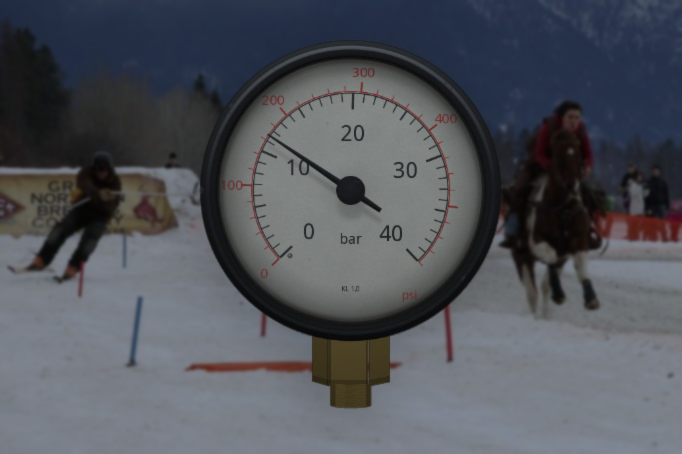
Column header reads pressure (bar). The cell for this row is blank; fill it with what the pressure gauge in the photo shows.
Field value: 11.5 bar
